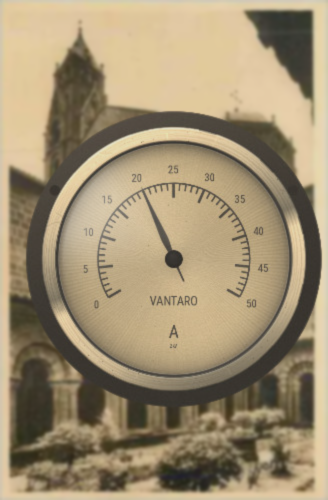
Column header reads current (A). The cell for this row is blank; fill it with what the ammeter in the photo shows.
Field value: 20 A
